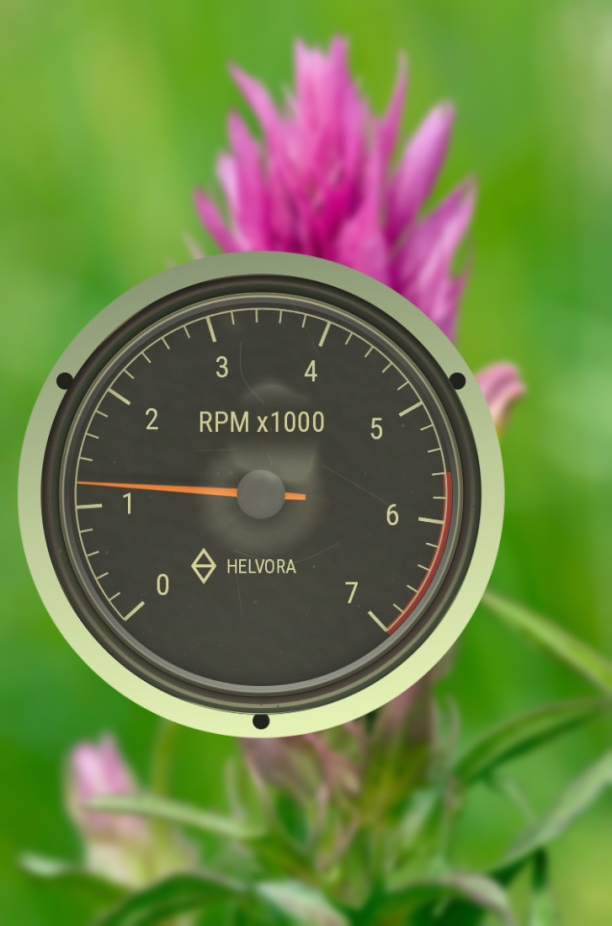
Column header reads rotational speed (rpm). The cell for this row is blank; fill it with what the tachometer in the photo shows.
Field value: 1200 rpm
